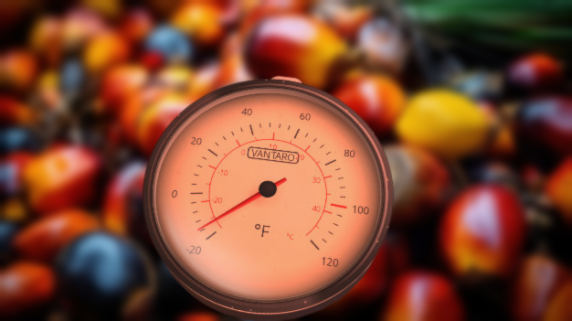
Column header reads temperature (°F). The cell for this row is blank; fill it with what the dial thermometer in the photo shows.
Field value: -16 °F
